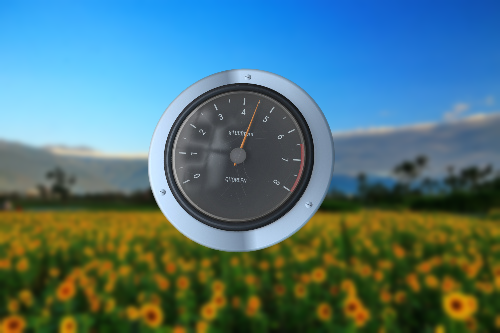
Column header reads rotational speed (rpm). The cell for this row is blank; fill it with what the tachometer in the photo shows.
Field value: 4500 rpm
